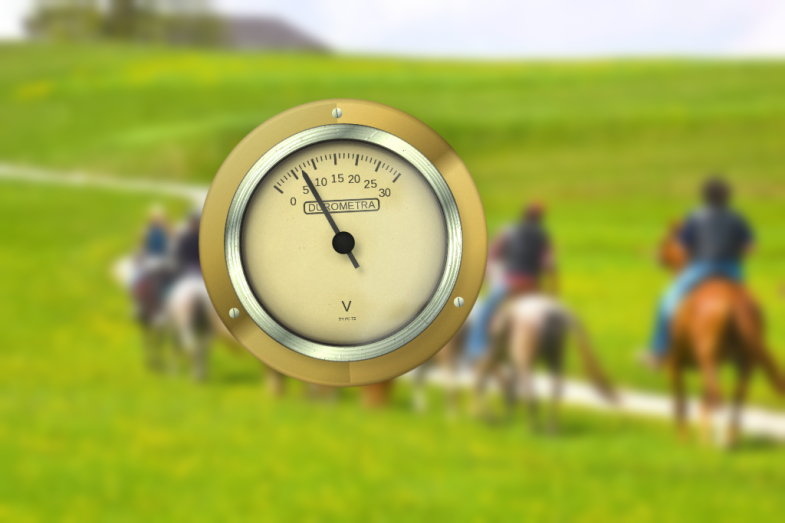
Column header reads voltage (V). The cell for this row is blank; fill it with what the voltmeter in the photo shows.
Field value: 7 V
